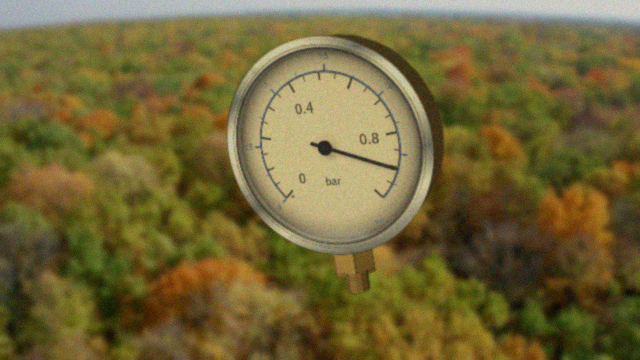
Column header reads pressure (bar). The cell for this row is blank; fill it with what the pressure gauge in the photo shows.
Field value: 0.9 bar
